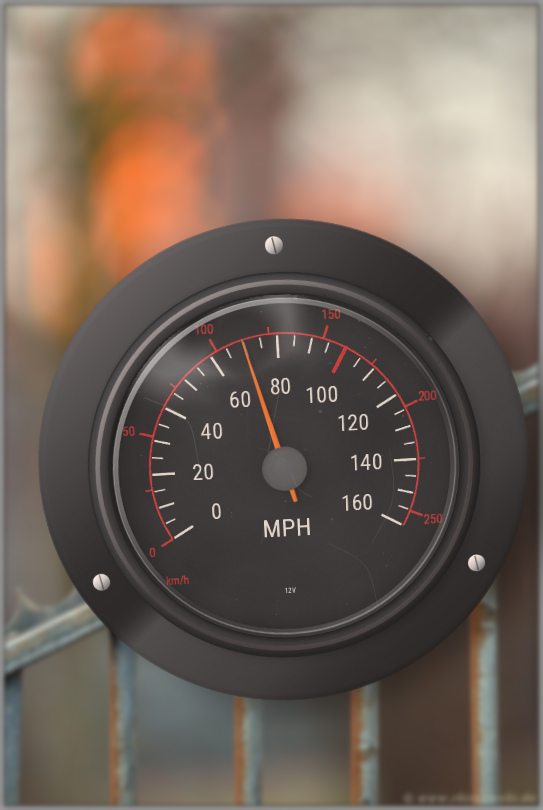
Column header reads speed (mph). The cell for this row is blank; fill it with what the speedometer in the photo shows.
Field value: 70 mph
